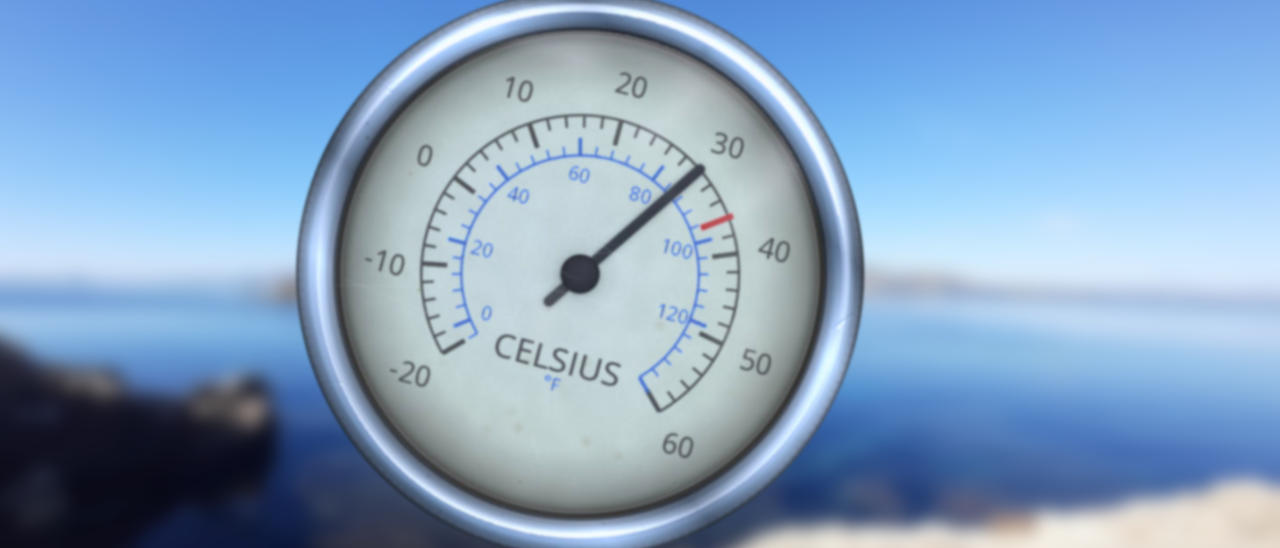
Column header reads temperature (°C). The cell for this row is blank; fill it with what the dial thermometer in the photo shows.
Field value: 30 °C
